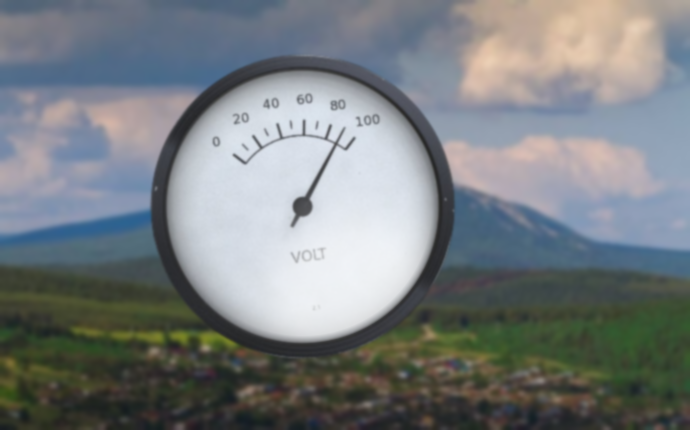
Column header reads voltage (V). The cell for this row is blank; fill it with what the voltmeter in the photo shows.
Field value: 90 V
